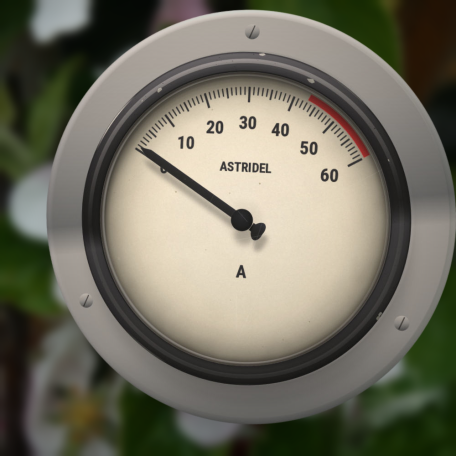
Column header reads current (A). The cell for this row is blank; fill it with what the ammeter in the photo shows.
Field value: 1 A
